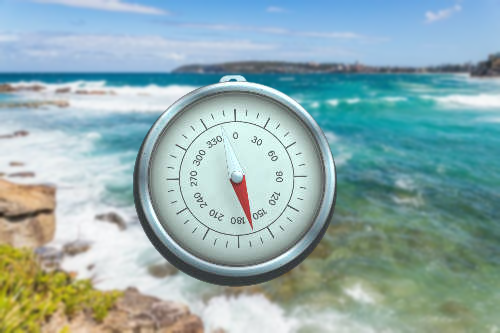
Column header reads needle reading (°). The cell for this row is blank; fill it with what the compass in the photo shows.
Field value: 165 °
